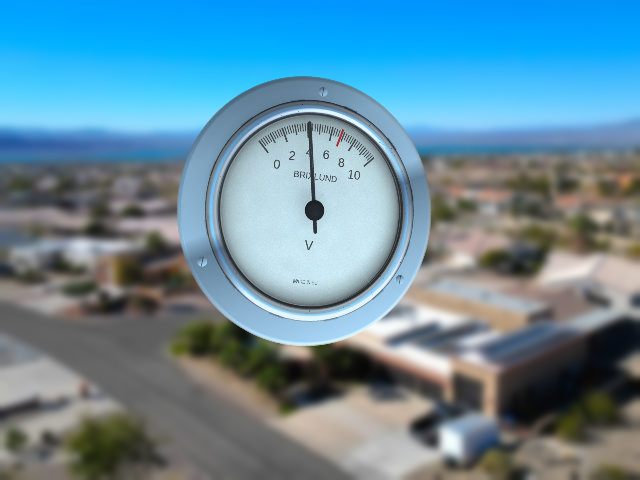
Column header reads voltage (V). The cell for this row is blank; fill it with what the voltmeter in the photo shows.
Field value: 4 V
